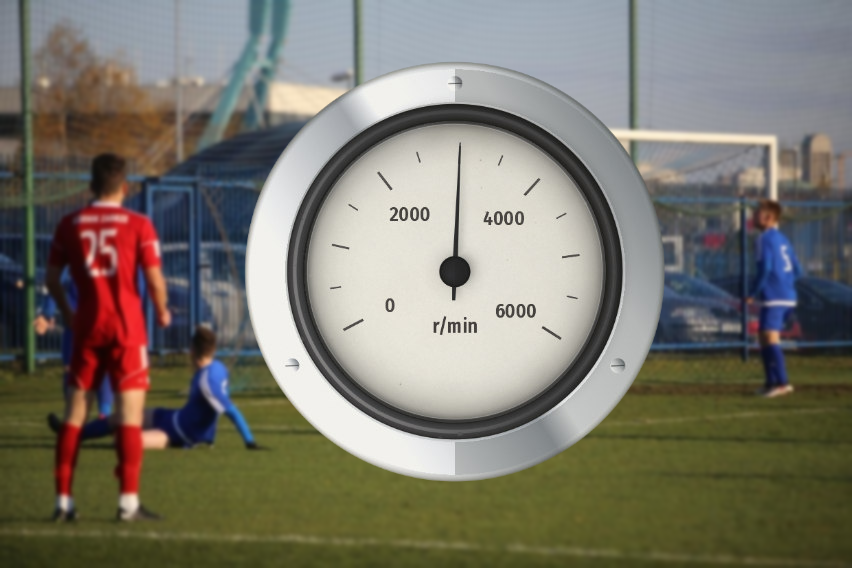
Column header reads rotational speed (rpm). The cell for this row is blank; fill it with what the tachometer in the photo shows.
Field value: 3000 rpm
